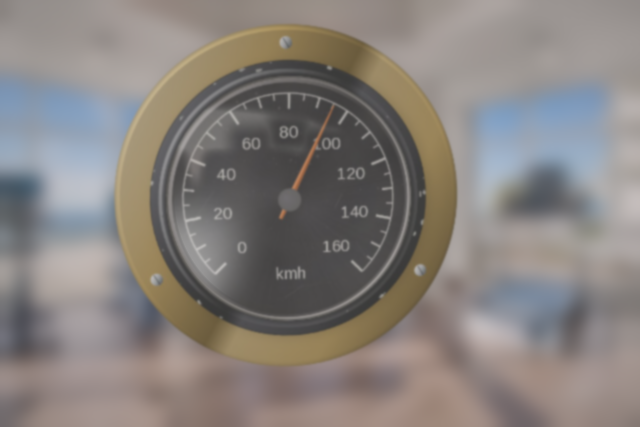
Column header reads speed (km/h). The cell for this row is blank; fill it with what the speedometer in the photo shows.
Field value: 95 km/h
